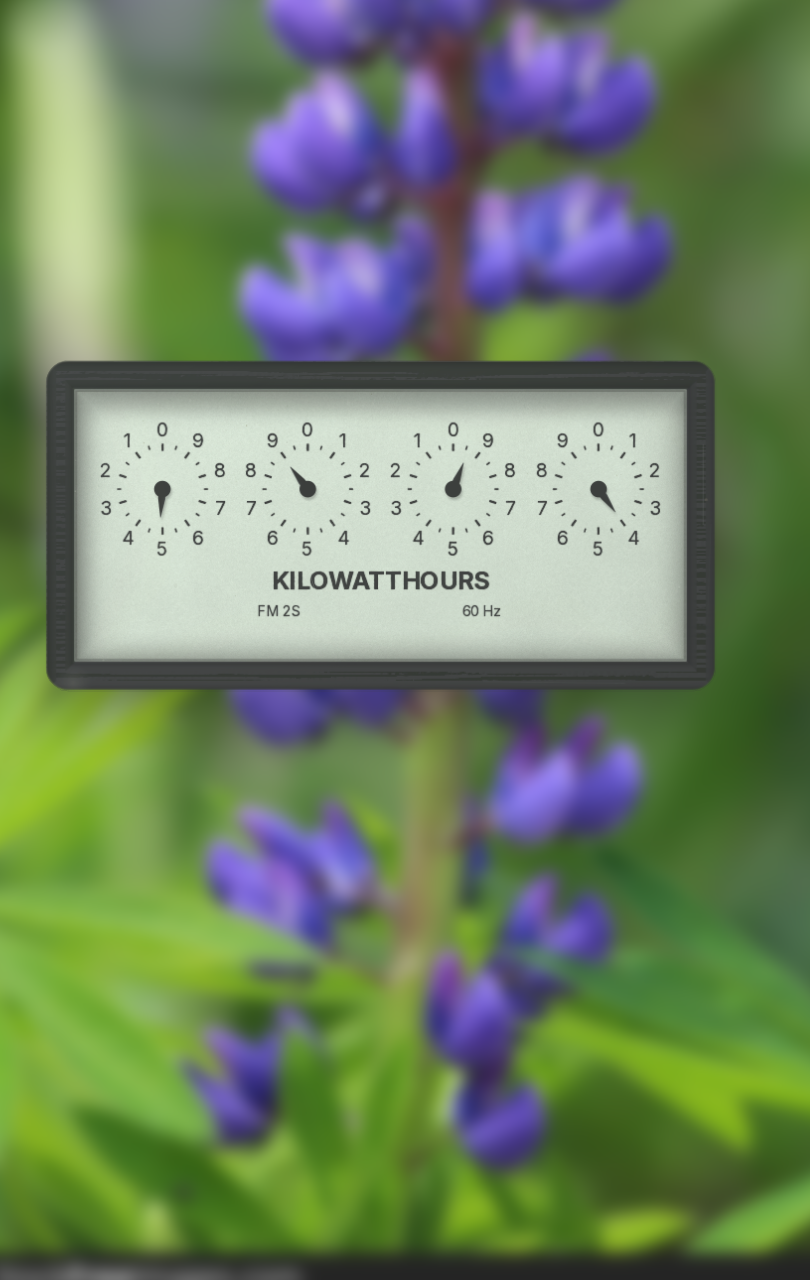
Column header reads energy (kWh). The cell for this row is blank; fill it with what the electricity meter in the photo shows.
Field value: 4894 kWh
